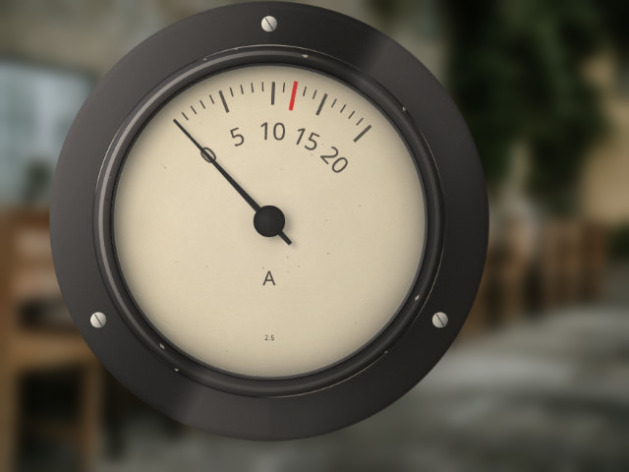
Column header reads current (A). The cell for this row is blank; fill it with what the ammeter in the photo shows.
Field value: 0 A
